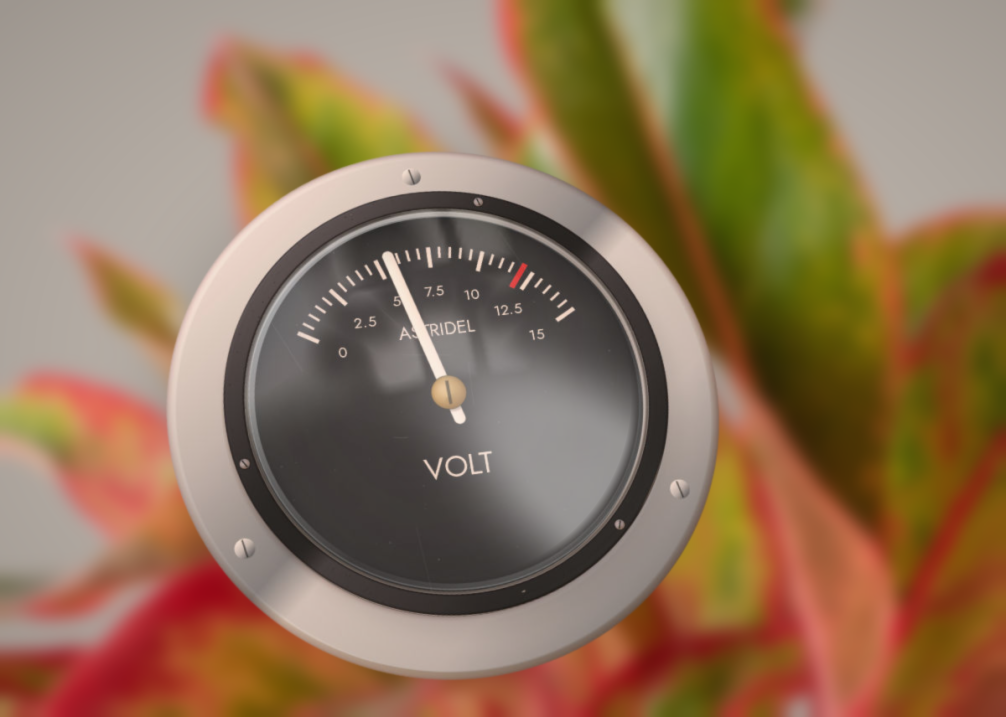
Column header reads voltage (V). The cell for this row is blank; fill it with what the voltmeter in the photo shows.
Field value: 5.5 V
